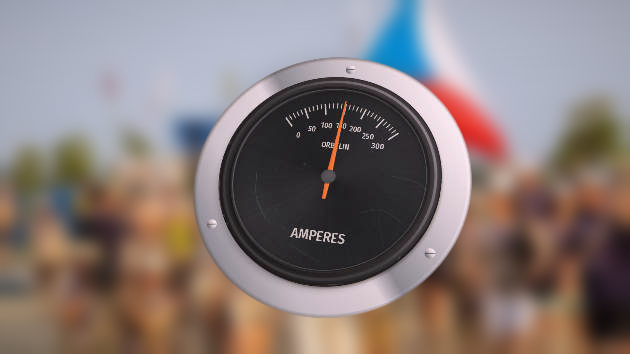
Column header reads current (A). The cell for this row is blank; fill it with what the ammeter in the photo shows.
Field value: 150 A
